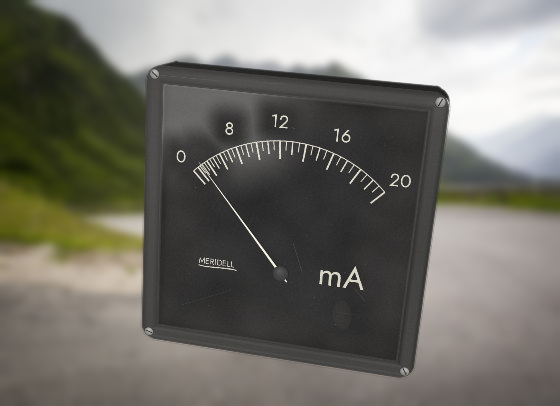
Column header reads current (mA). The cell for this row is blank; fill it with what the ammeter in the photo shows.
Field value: 3 mA
